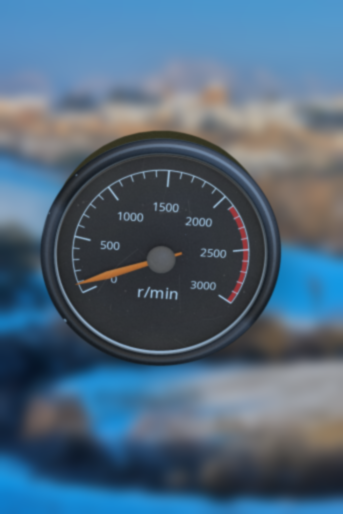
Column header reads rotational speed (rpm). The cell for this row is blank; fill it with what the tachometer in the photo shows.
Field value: 100 rpm
